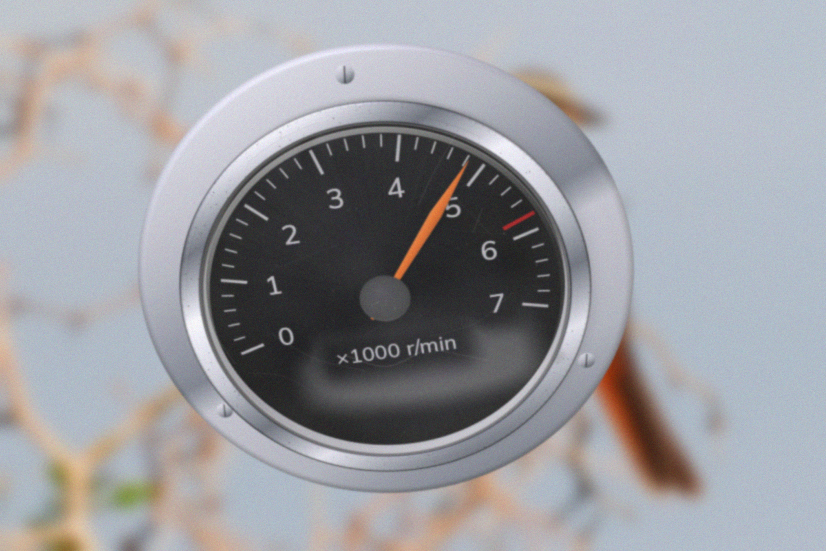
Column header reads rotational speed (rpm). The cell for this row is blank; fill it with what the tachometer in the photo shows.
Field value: 4800 rpm
